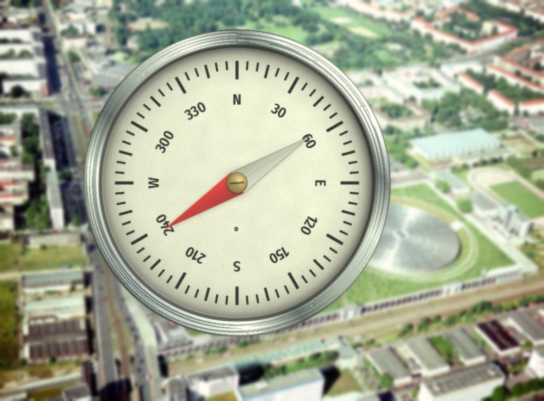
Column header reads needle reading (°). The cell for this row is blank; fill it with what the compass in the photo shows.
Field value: 237.5 °
